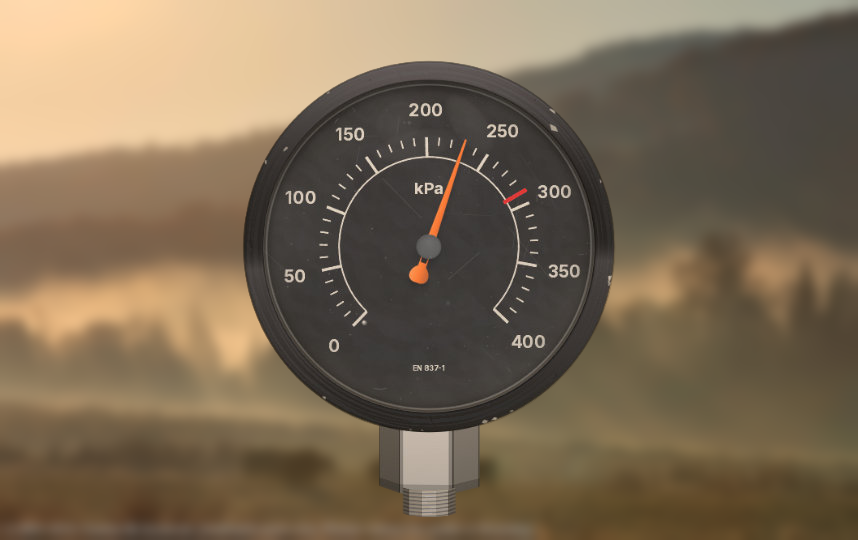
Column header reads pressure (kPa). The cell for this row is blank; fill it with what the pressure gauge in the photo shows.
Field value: 230 kPa
